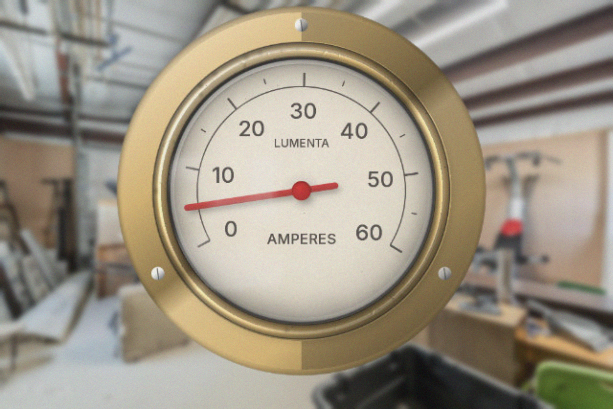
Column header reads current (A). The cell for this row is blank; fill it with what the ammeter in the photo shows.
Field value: 5 A
